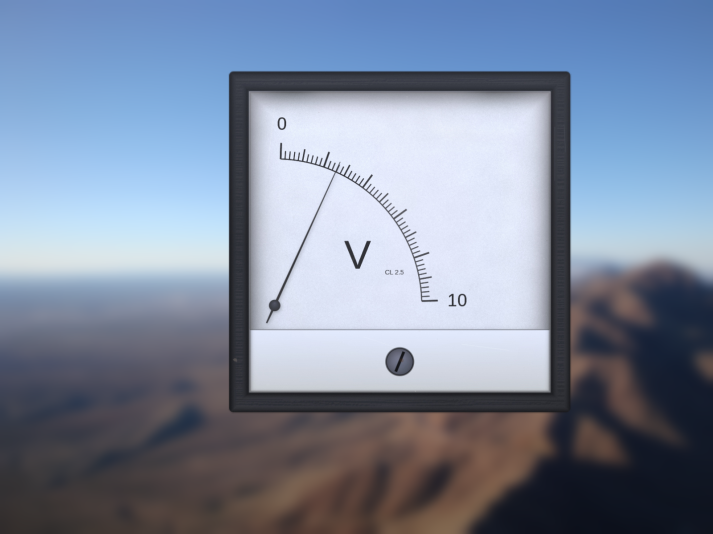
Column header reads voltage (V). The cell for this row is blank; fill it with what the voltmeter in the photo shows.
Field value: 2.6 V
